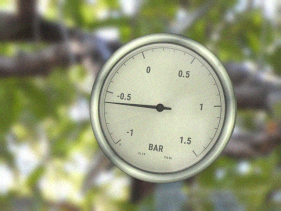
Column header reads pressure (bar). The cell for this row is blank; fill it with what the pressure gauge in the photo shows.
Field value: -0.6 bar
